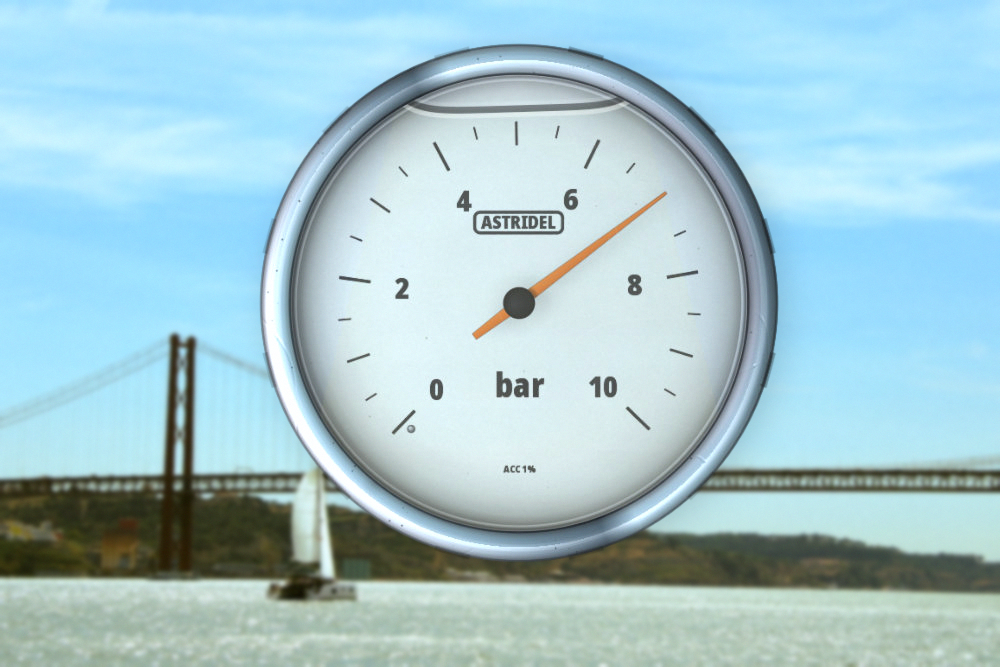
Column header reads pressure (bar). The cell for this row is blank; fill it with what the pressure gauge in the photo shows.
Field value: 7 bar
